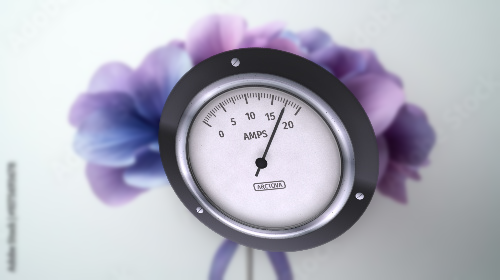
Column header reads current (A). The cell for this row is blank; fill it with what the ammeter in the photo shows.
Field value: 17.5 A
